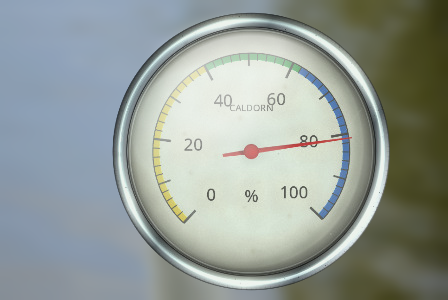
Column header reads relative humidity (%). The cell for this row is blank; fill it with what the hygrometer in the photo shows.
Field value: 81 %
